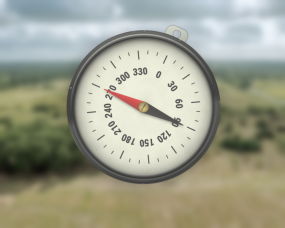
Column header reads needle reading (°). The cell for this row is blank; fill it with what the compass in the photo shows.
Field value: 270 °
